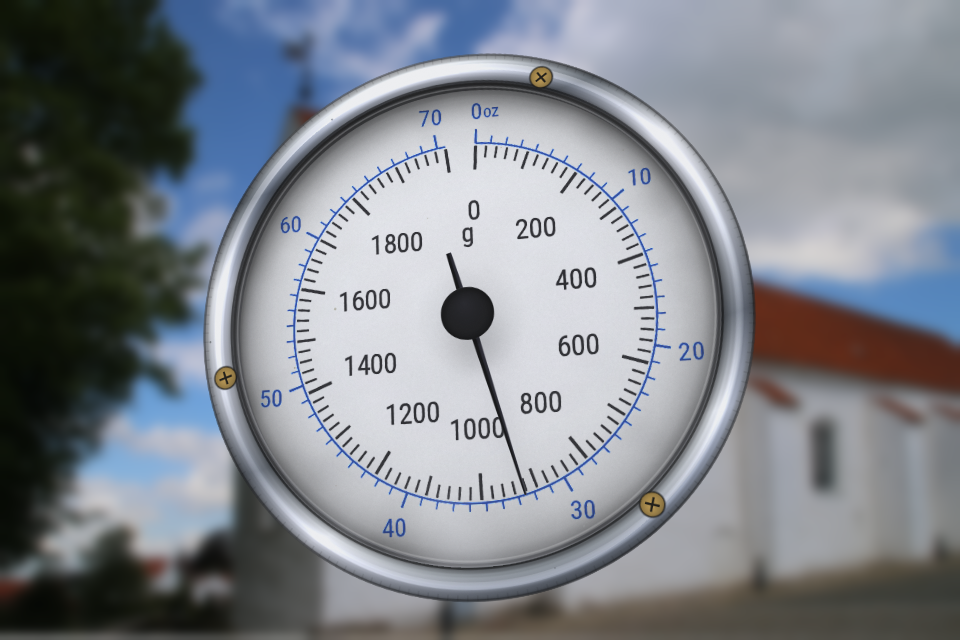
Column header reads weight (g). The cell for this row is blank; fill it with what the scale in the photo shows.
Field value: 920 g
